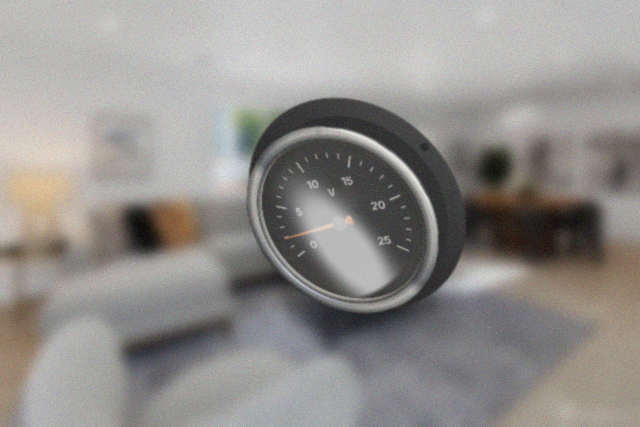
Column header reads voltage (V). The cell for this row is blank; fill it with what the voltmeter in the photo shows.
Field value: 2 V
